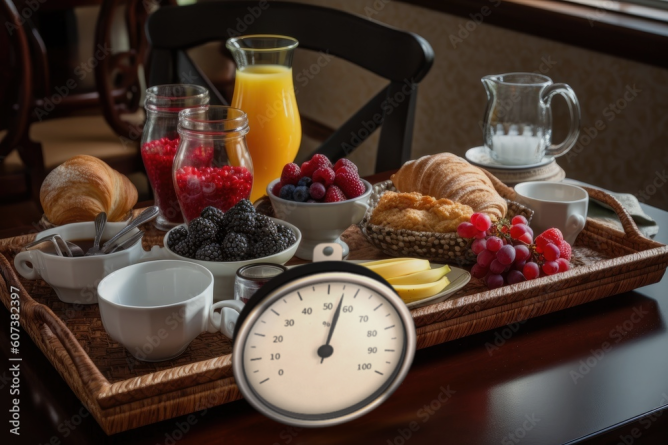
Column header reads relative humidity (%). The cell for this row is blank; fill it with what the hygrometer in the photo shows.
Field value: 55 %
